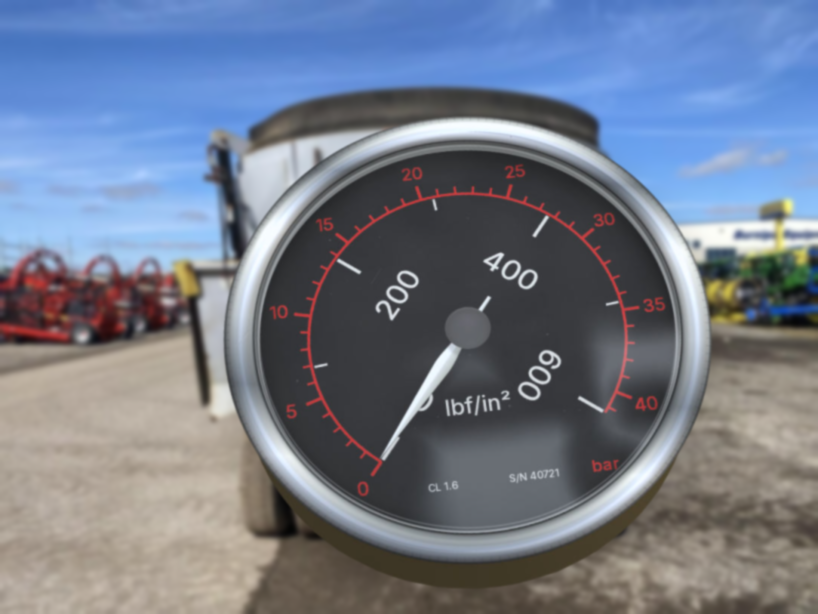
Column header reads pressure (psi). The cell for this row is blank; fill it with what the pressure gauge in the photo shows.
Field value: 0 psi
